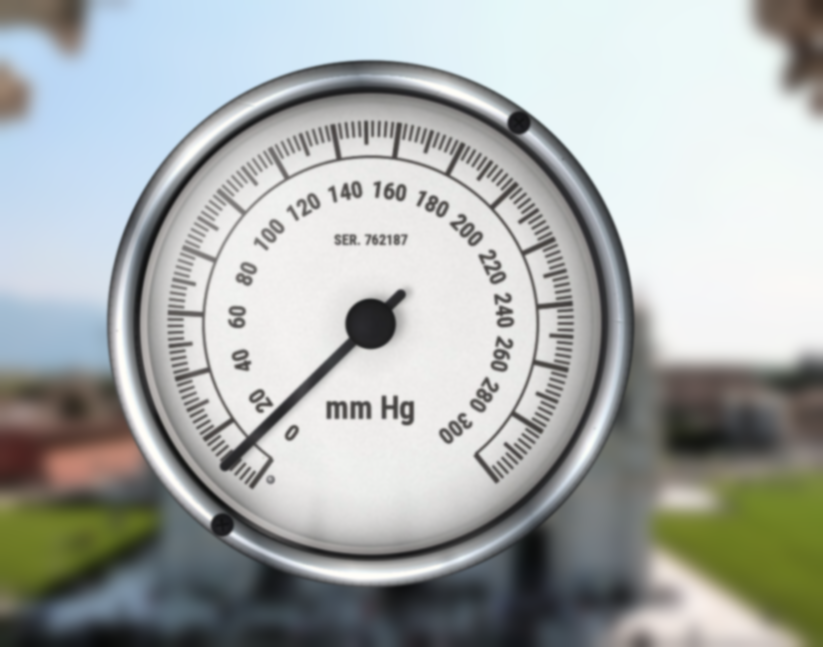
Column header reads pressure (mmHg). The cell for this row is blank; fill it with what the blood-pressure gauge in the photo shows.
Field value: 10 mmHg
